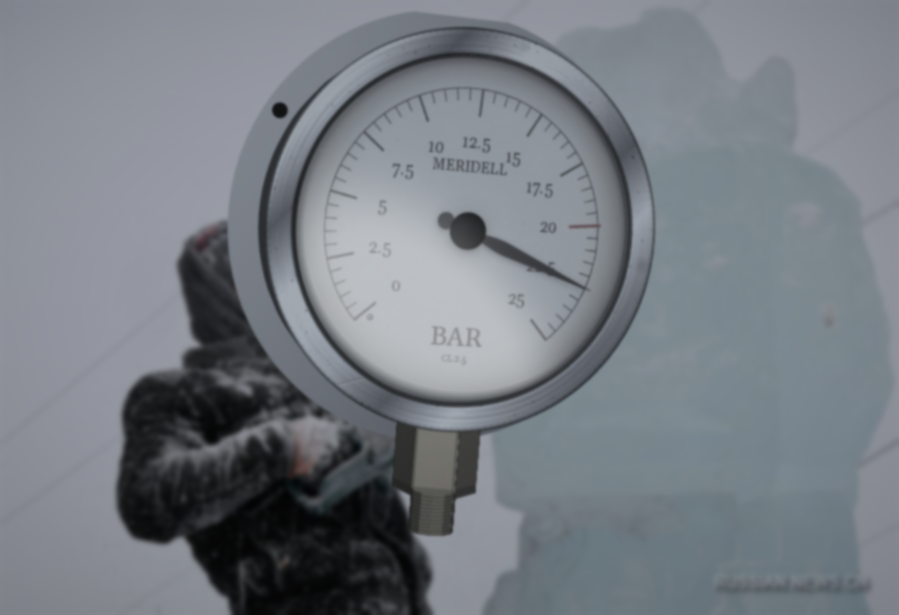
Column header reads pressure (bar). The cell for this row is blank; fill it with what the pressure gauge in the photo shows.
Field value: 22.5 bar
